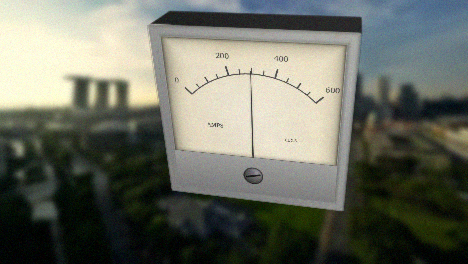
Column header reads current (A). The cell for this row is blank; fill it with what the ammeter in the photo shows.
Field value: 300 A
